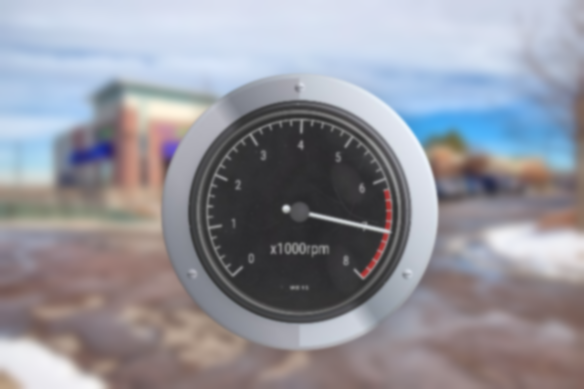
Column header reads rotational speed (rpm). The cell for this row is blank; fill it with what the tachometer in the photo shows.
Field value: 7000 rpm
